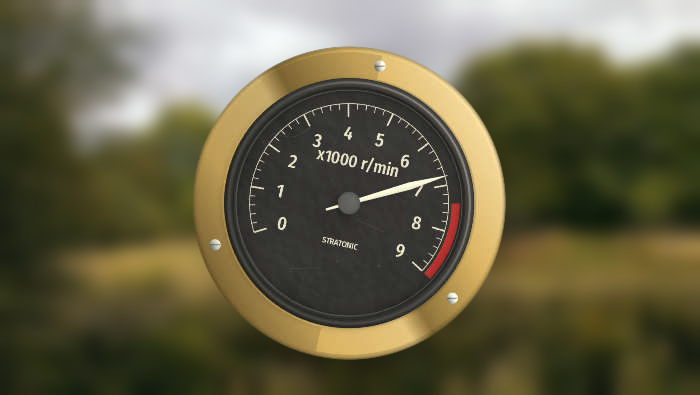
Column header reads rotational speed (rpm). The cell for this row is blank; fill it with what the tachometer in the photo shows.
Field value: 6800 rpm
